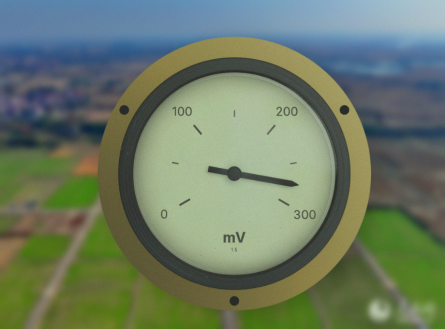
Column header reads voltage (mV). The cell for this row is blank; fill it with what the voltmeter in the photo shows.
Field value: 275 mV
